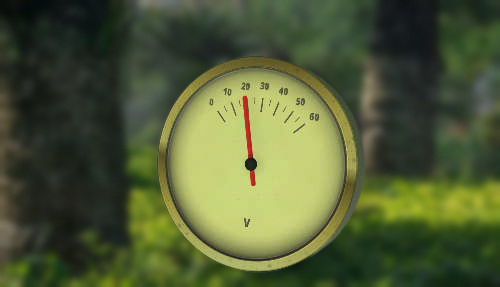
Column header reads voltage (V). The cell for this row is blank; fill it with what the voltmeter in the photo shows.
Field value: 20 V
